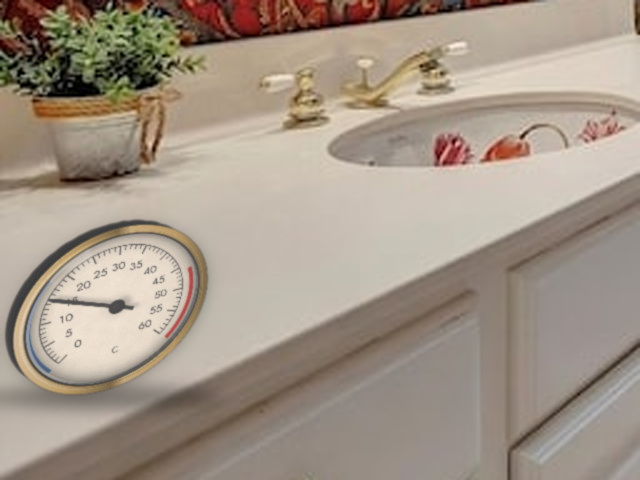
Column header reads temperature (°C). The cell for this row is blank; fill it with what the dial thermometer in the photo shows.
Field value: 15 °C
